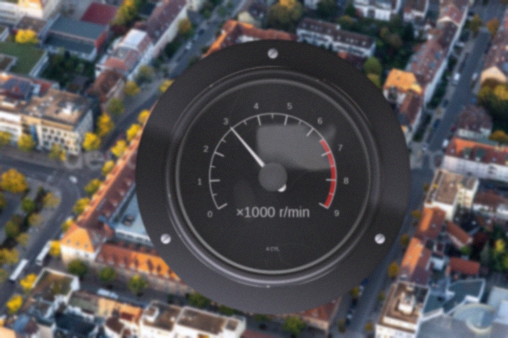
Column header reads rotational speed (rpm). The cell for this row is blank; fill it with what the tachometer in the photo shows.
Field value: 3000 rpm
